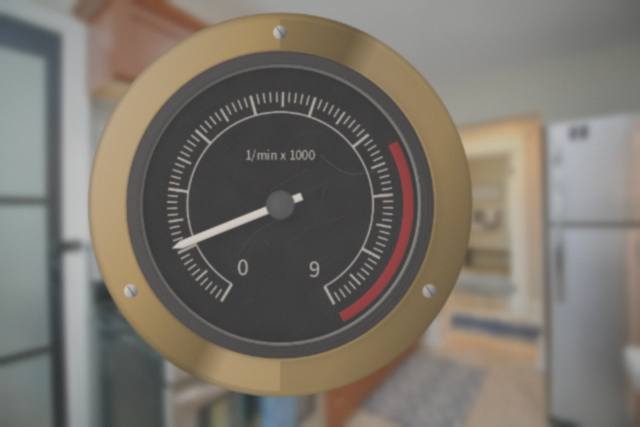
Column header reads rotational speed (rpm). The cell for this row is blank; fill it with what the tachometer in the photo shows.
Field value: 1100 rpm
